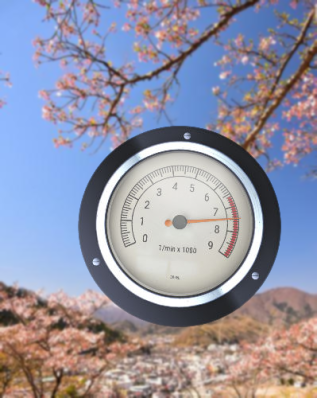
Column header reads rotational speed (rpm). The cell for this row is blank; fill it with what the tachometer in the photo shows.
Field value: 7500 rpm
